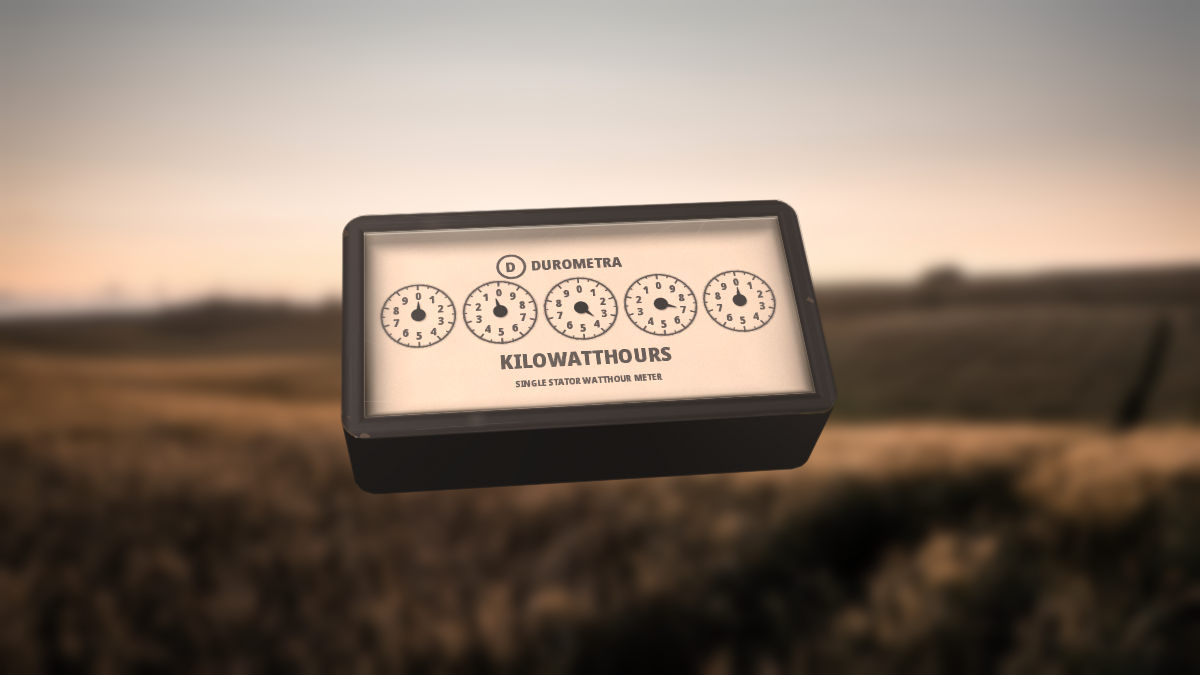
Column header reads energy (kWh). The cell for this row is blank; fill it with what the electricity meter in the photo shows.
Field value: 370 kWh
